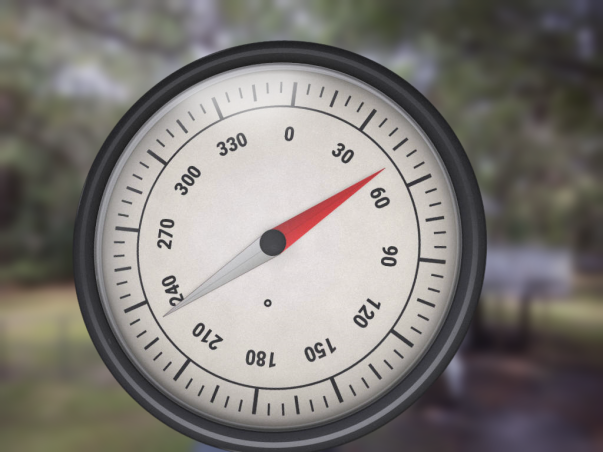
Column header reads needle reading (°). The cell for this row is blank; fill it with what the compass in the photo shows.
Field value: 50 °
